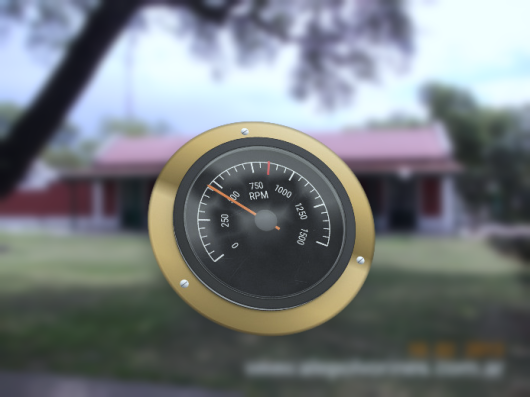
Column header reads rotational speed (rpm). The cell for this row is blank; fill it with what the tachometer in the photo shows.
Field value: 450 rpm
